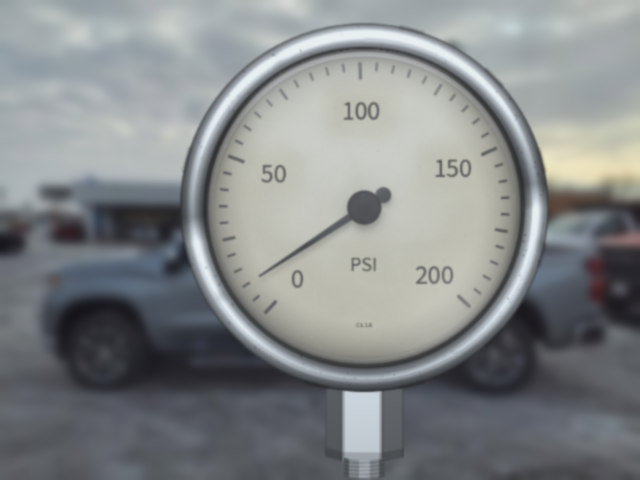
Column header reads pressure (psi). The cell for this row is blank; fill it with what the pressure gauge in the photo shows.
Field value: 10 psi
